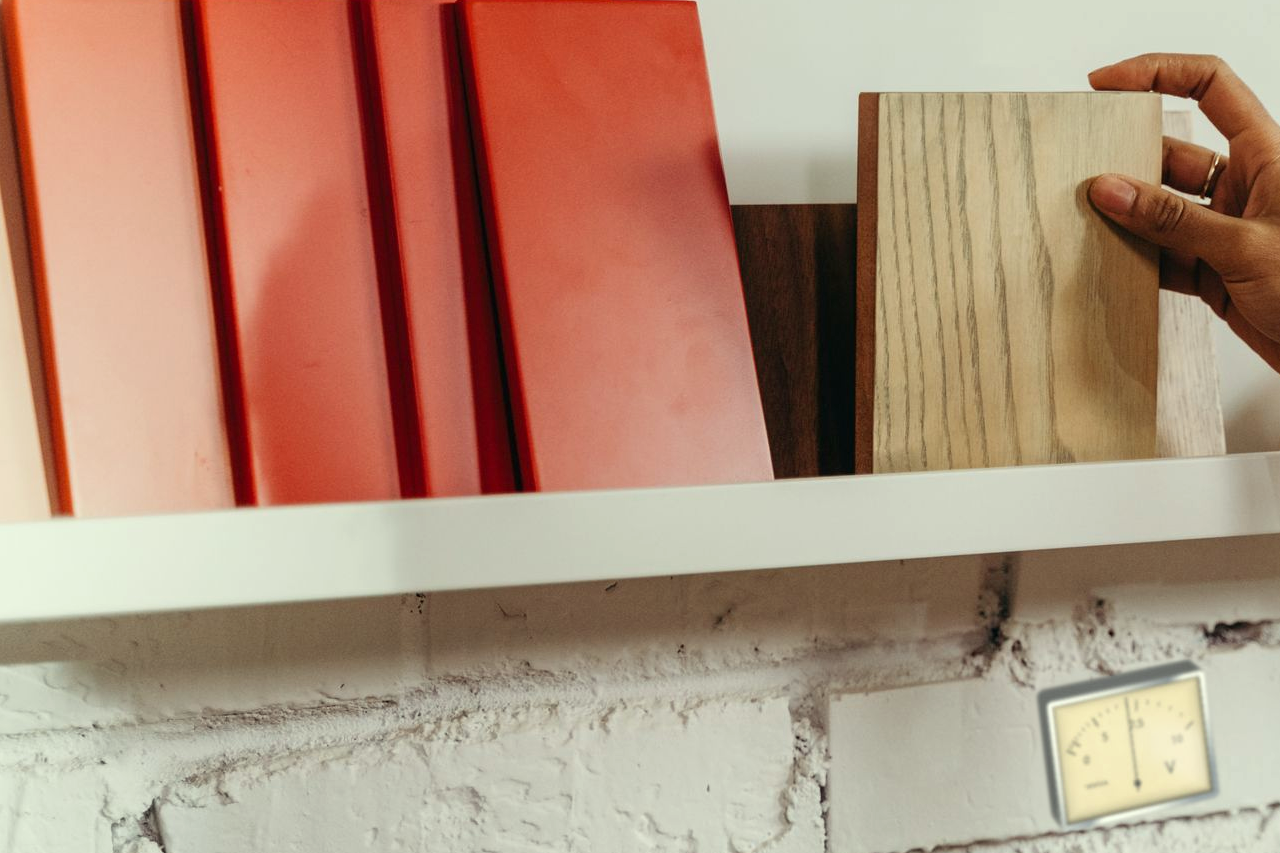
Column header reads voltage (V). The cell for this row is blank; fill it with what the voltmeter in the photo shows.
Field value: 7 V
